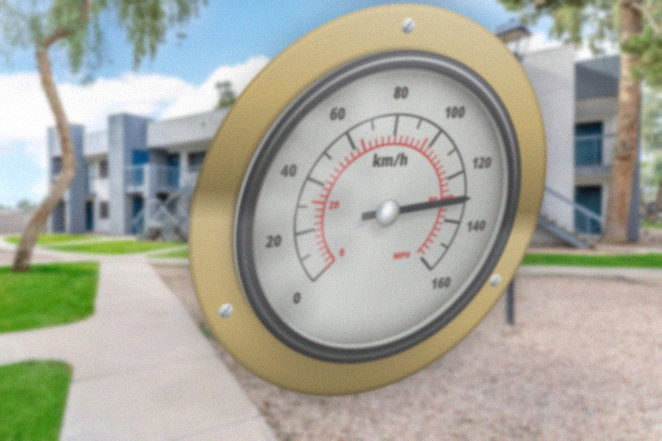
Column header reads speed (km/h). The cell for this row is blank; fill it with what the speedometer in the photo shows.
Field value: 130 km/h
